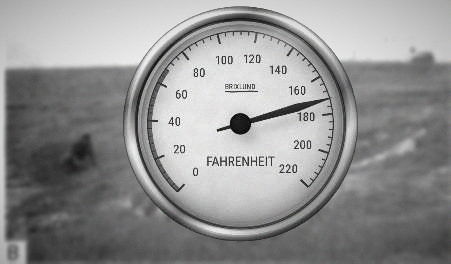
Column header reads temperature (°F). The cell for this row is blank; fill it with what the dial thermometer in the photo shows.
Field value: 172 °F
